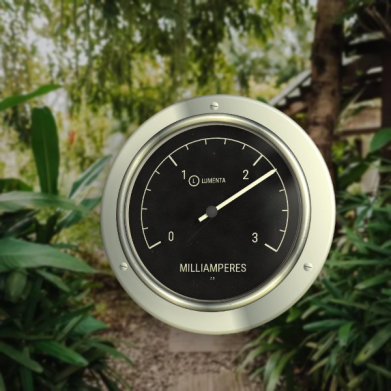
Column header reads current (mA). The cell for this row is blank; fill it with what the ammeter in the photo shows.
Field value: 2.2 mA
